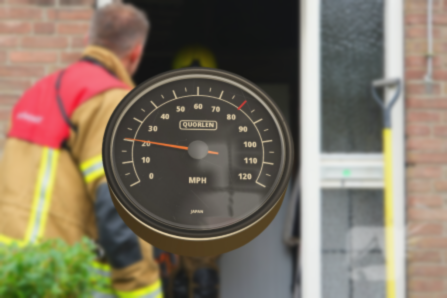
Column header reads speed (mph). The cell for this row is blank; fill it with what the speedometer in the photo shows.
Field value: 20 mph
